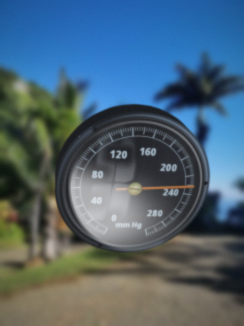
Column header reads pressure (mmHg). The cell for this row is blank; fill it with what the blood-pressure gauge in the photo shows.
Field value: 230 mmHg
